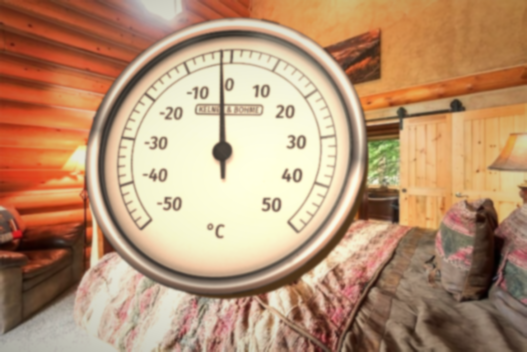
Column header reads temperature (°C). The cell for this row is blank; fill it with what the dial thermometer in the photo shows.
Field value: -2 °C
